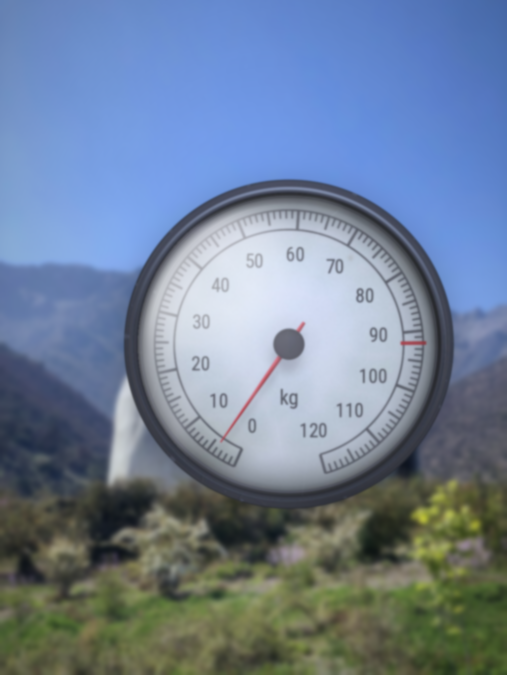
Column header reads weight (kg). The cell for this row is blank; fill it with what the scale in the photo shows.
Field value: 4 kg
